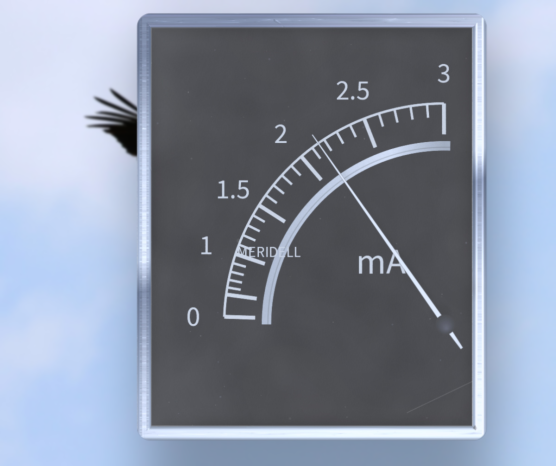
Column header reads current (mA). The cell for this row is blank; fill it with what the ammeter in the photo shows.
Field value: 2.15 mA
